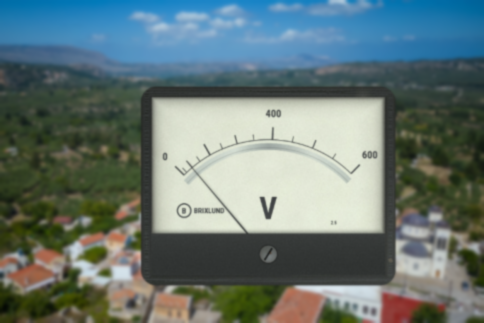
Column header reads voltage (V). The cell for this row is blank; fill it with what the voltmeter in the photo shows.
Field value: 100 V
